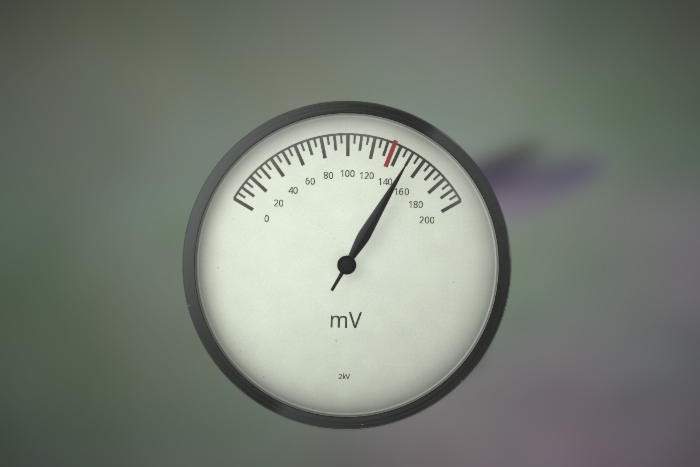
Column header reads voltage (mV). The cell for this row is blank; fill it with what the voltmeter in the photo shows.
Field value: 150 mV
